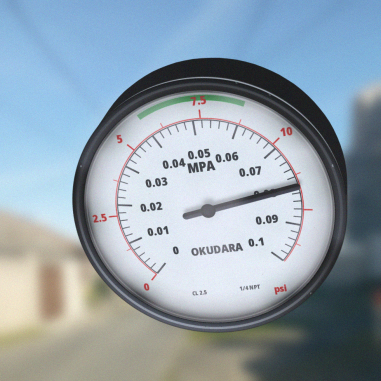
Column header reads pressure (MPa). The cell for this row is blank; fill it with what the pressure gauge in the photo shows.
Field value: 0.08 MPa
